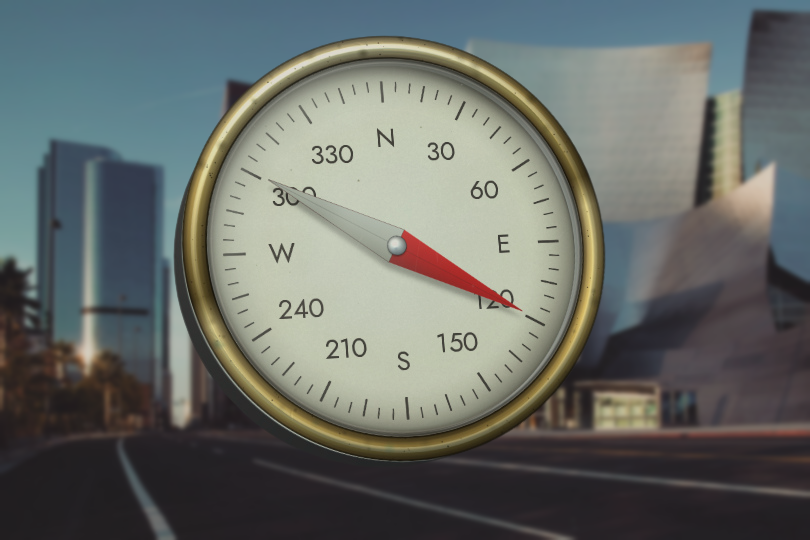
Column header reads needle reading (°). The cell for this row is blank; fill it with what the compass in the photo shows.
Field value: 120 °
